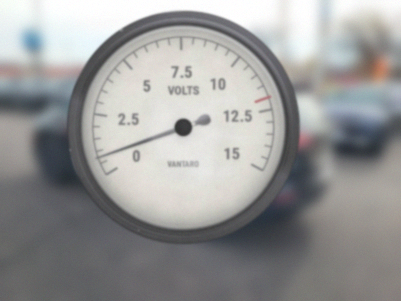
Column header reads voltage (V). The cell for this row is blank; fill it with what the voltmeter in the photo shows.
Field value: 0.75 V
